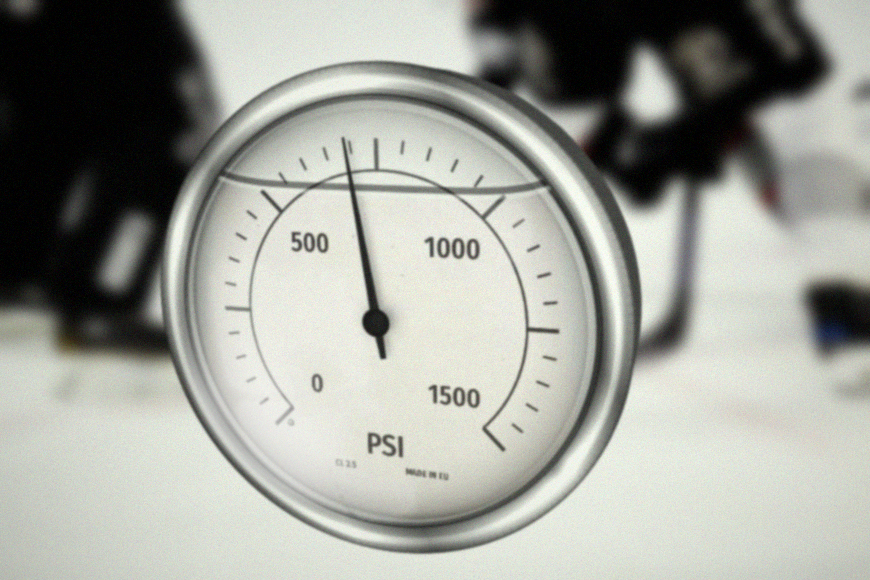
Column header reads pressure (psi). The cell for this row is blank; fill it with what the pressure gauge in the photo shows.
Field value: 700 psi
